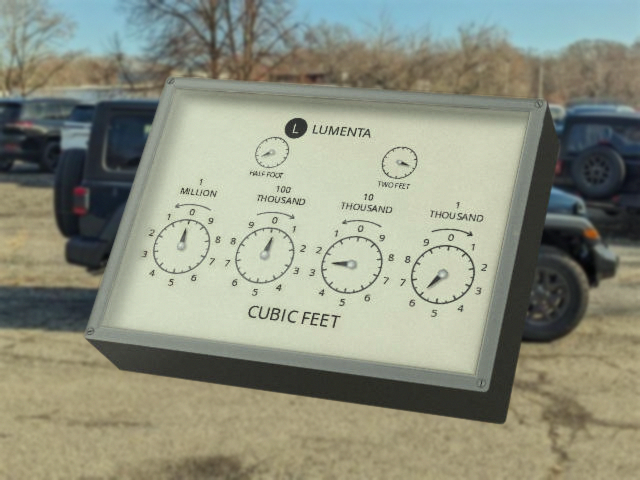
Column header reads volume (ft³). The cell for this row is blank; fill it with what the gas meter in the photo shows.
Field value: 2600 ft³
